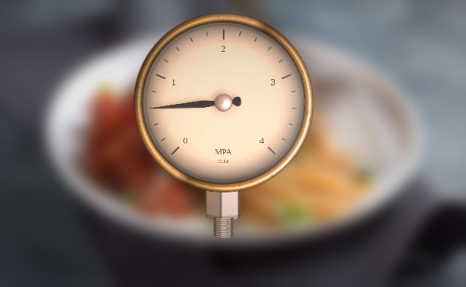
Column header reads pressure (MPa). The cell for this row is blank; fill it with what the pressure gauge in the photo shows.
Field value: 0.6 MPa
